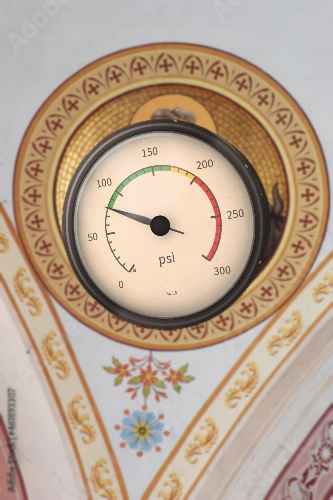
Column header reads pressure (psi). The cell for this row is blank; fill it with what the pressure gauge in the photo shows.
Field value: 80 psi
